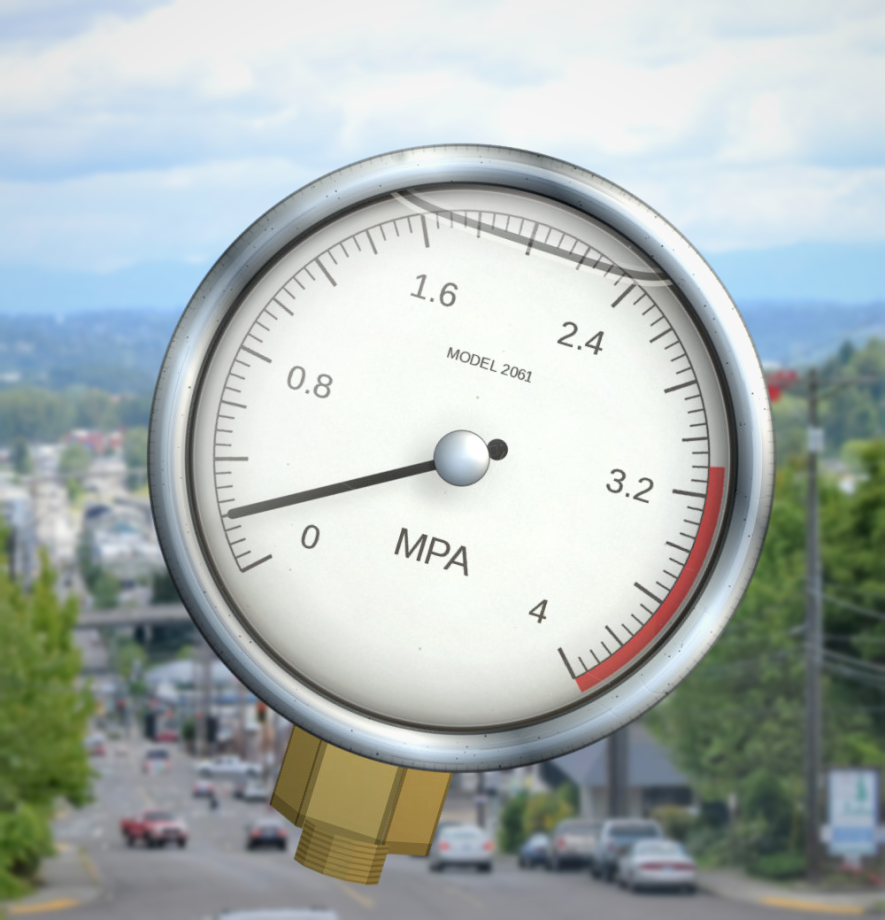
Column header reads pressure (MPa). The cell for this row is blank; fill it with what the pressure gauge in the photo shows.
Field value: 0.2 MPa
